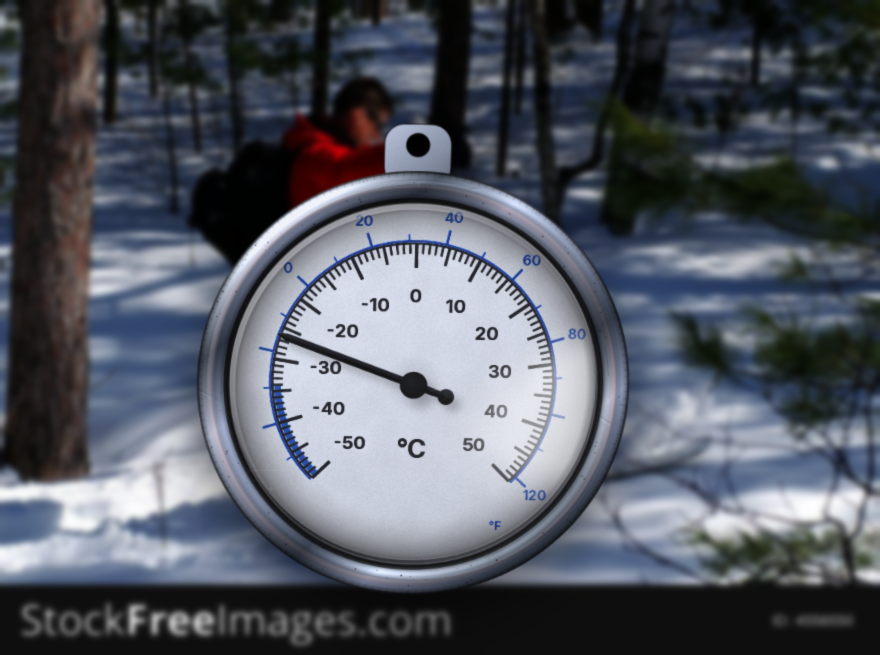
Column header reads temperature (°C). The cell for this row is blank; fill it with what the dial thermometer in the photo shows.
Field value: -26 °C
